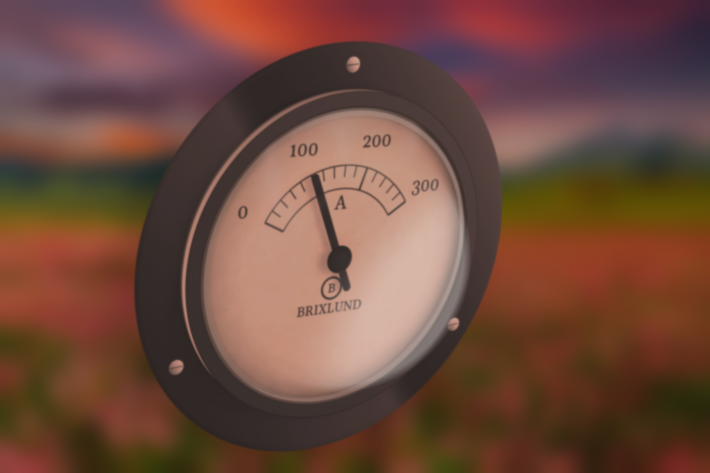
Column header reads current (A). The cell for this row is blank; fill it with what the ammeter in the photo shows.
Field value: 100 A
